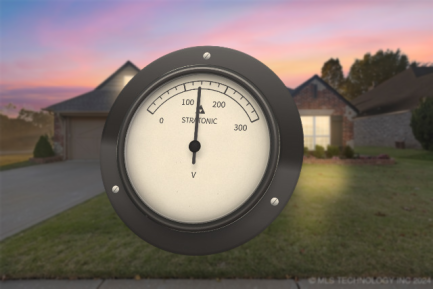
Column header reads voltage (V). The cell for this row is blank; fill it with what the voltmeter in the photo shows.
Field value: 140 V
